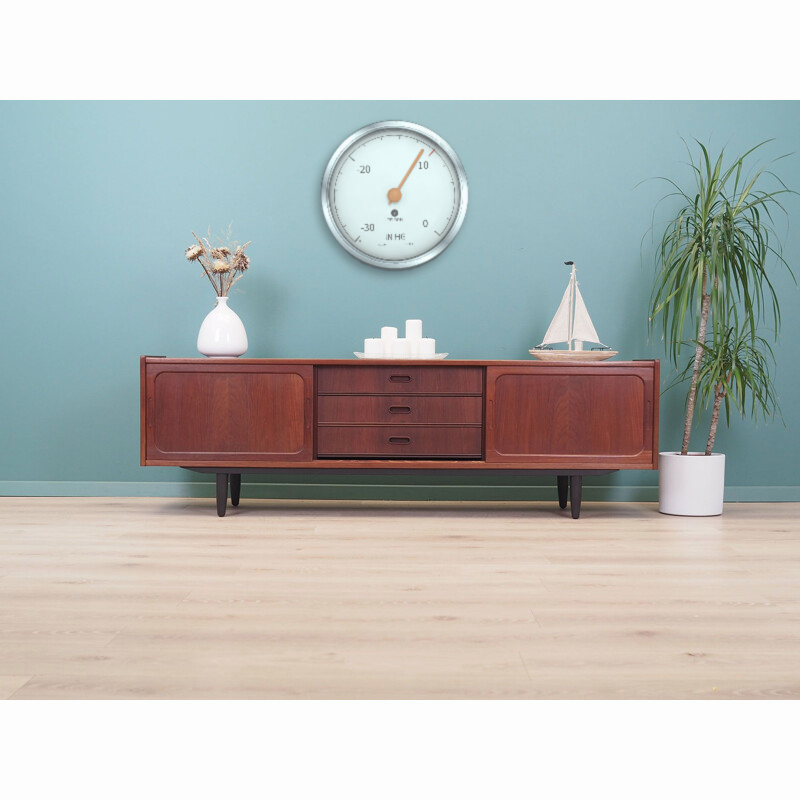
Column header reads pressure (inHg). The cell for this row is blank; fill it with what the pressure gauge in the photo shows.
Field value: -11 inHg
